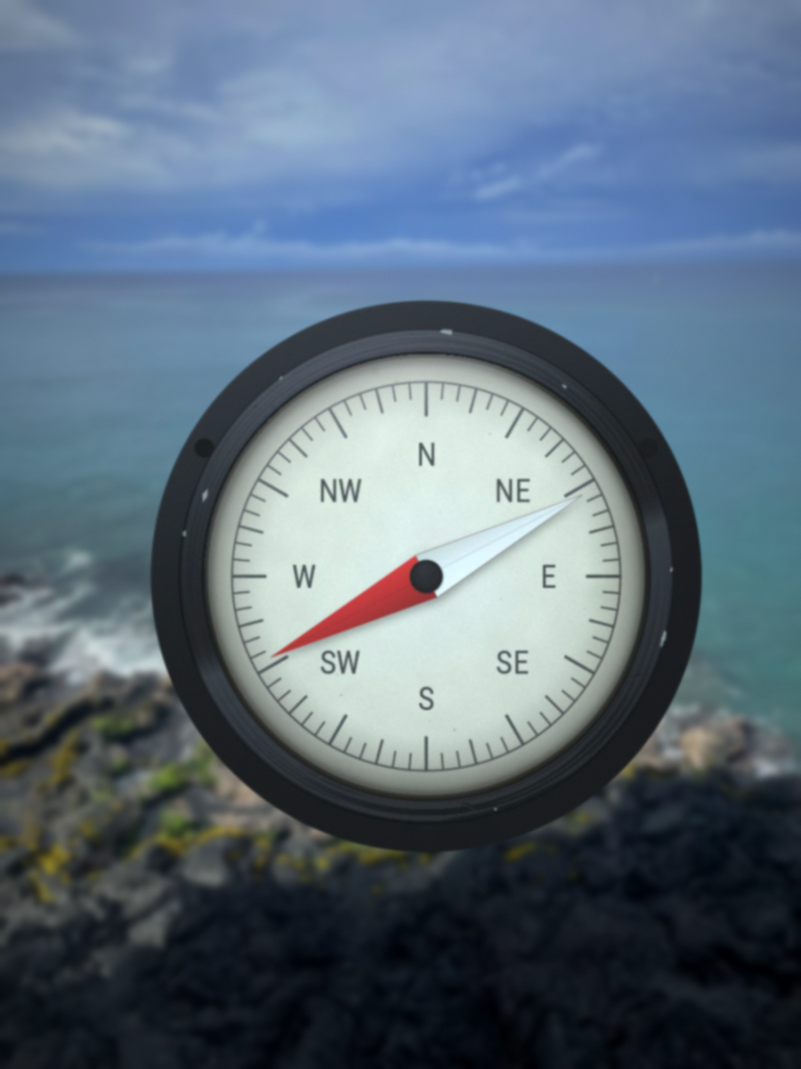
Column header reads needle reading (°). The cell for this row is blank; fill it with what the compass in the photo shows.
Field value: 242.5 °
